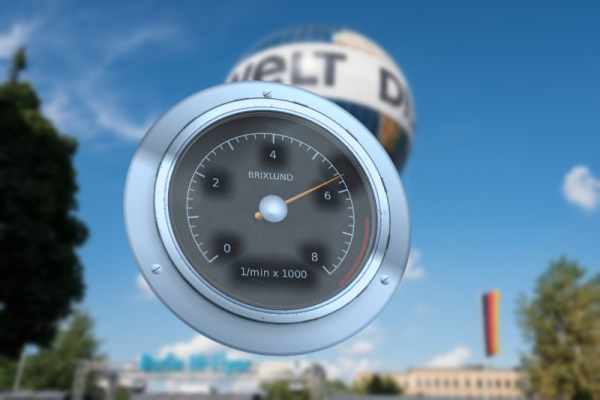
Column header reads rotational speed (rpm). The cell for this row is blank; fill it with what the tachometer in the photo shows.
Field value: 5700 rpm
